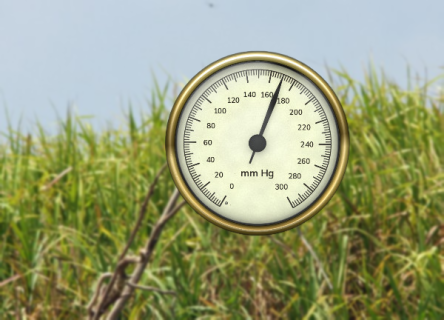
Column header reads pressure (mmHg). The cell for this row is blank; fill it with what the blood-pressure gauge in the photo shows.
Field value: 170 mmHg
